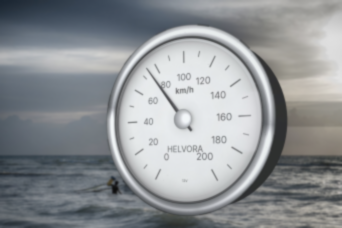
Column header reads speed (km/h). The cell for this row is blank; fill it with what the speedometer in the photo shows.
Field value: 75 km/h
